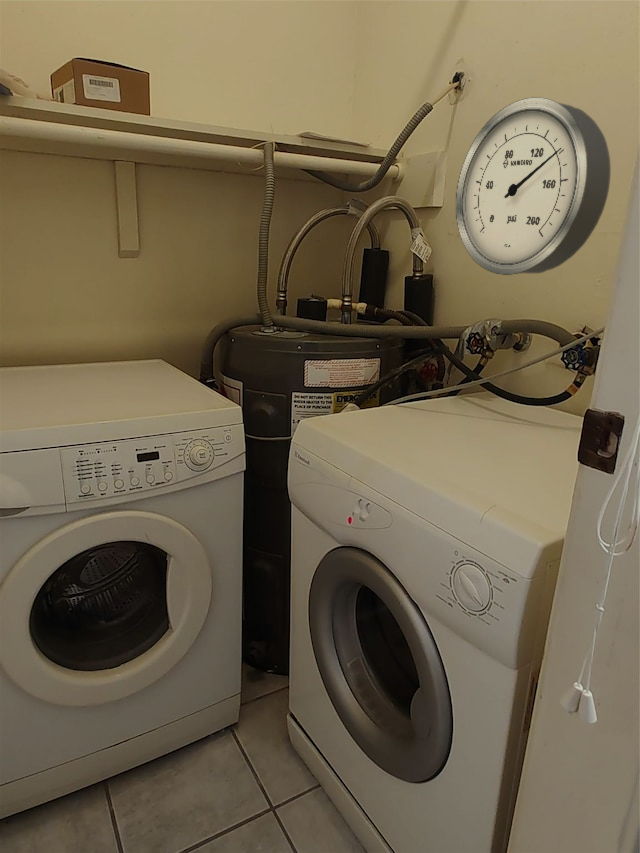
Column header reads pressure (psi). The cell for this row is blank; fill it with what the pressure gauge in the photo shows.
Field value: 140 psi
